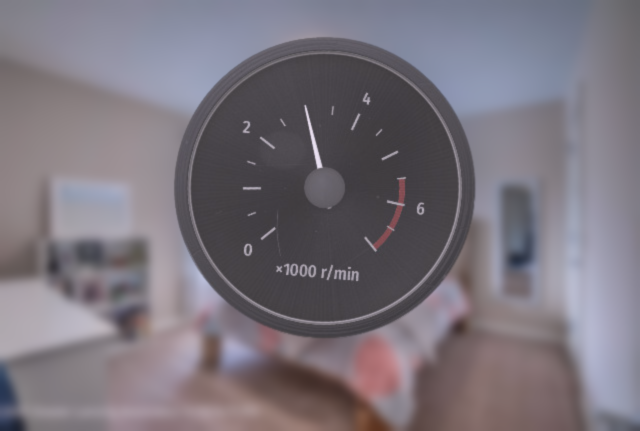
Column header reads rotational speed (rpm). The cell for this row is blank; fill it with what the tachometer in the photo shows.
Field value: 3000 rpm
